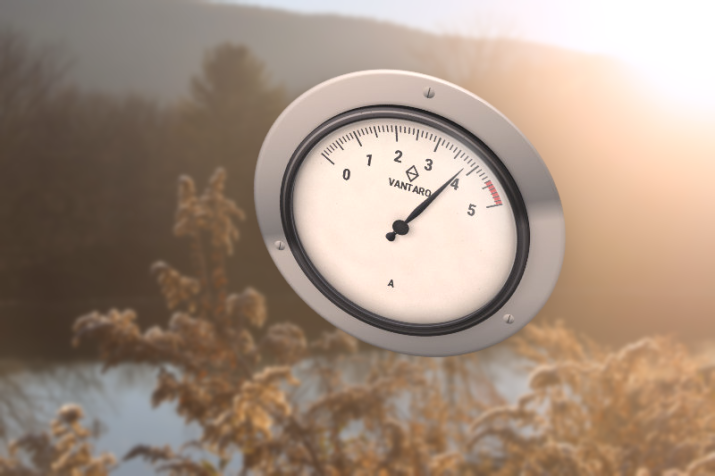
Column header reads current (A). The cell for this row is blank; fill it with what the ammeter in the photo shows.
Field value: 3.8 A
